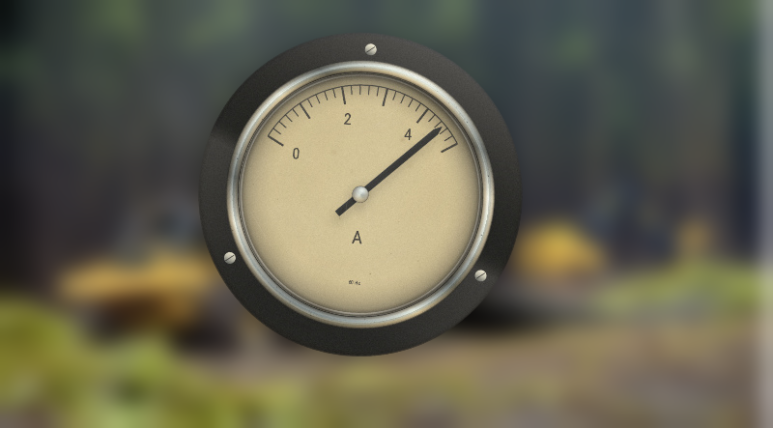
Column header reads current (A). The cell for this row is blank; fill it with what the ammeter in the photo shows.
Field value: 4.5 A
